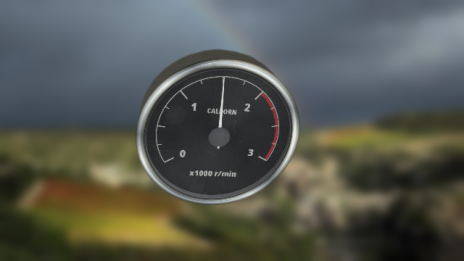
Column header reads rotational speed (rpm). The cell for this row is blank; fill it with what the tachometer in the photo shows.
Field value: 1500 rpm
